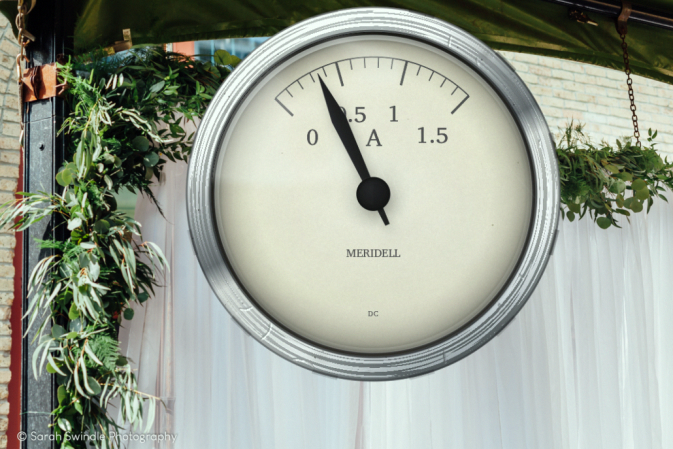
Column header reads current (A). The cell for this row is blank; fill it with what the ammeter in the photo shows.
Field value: 0.35 A
